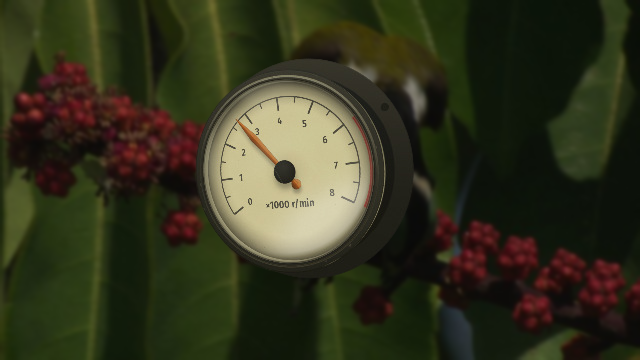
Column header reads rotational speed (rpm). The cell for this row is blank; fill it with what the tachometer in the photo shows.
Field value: 2750 rpm
